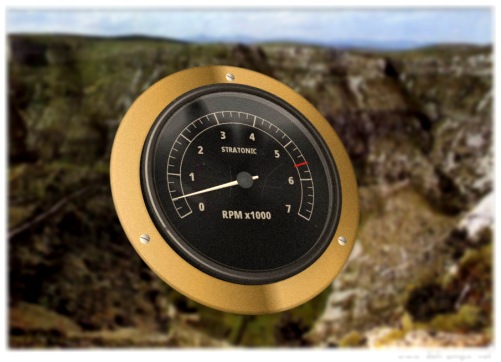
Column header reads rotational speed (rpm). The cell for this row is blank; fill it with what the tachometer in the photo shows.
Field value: 400 rpm
